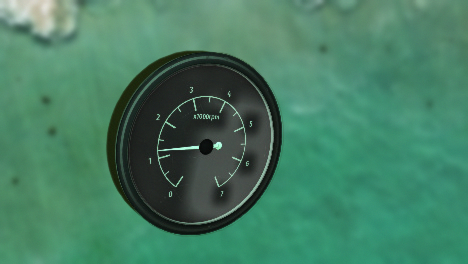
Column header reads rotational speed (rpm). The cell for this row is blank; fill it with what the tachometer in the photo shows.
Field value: 1250 rpm
